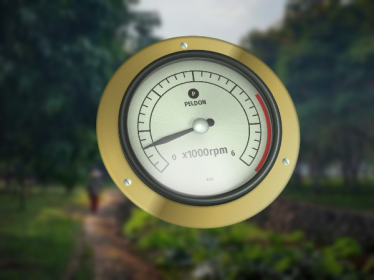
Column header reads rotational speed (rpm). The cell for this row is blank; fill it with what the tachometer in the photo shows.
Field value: 600 rpm
